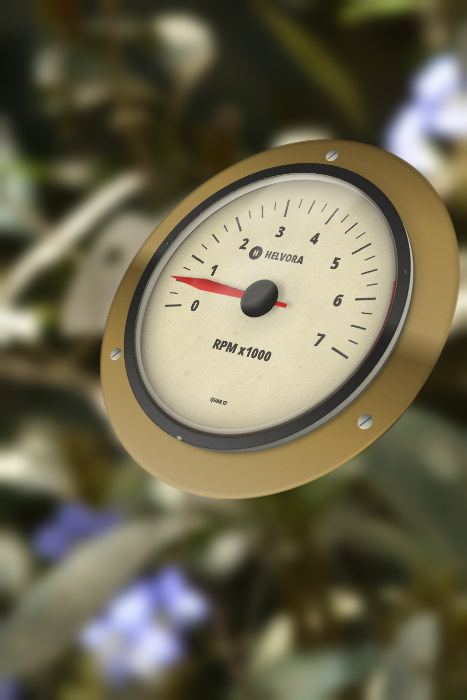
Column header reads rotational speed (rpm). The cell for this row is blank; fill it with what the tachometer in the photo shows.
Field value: 500 rpm
